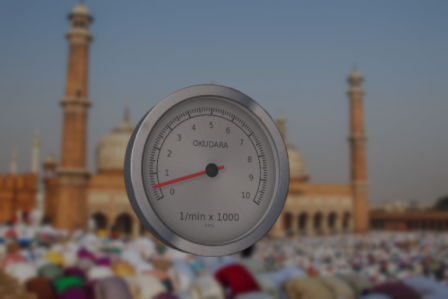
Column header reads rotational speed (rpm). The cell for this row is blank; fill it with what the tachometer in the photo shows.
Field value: 500 rpm
